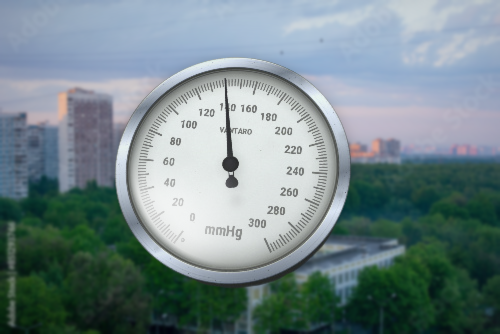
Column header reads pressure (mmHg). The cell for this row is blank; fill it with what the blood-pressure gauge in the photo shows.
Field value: 140 mmHg
